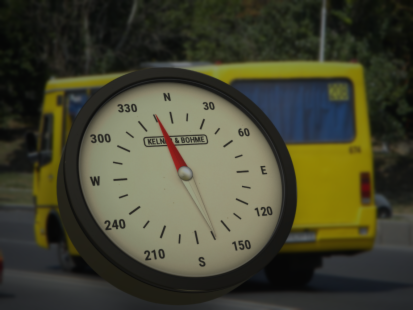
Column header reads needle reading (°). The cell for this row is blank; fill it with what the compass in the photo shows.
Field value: 345 °
